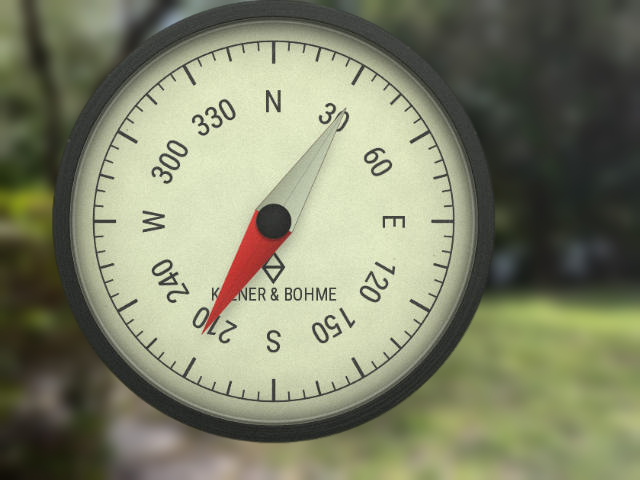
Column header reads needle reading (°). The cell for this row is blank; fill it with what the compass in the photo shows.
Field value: 212.5 °
